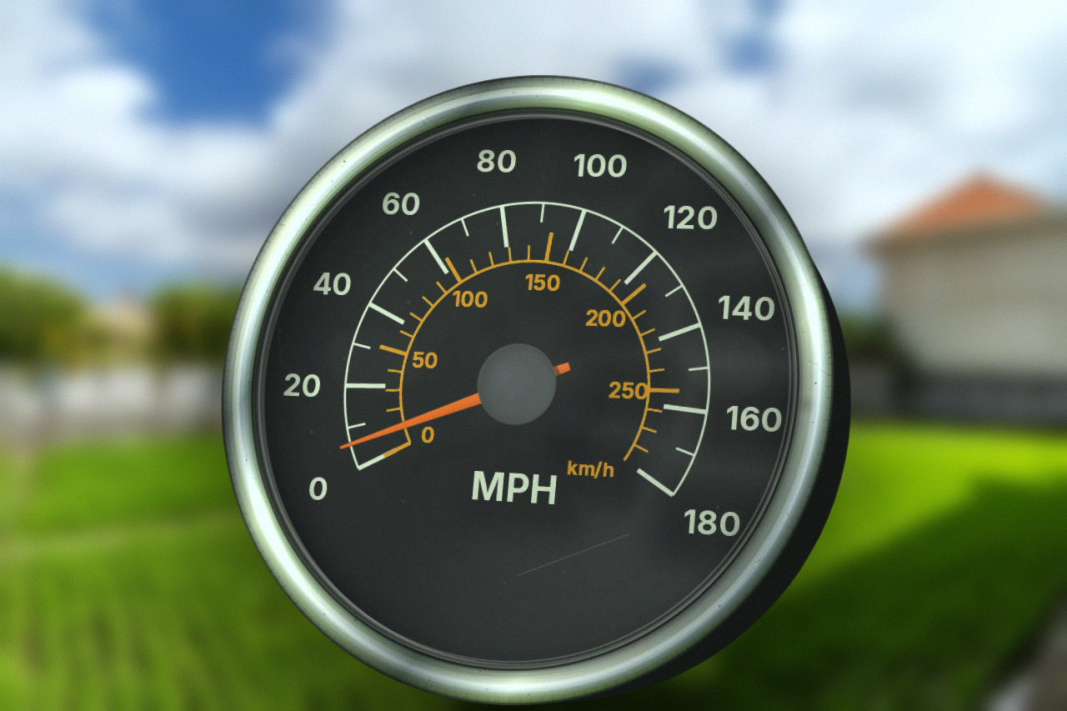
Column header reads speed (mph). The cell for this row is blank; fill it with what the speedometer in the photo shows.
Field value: 5 mph
